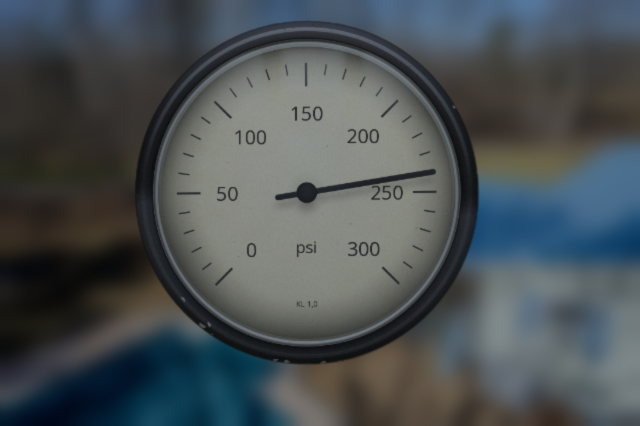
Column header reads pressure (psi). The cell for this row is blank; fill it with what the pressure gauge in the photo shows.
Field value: 240 psi
